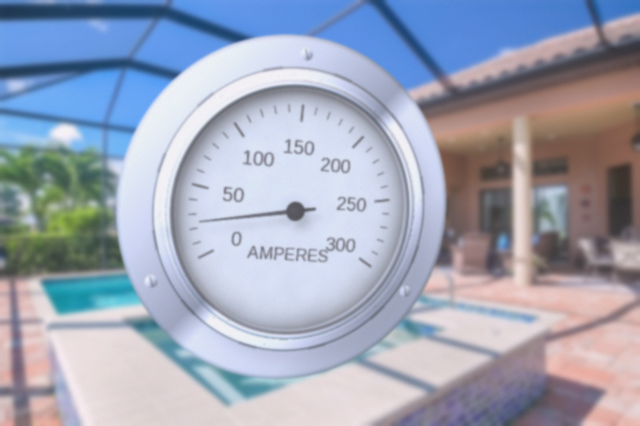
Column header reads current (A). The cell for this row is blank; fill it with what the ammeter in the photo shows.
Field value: 25 A
